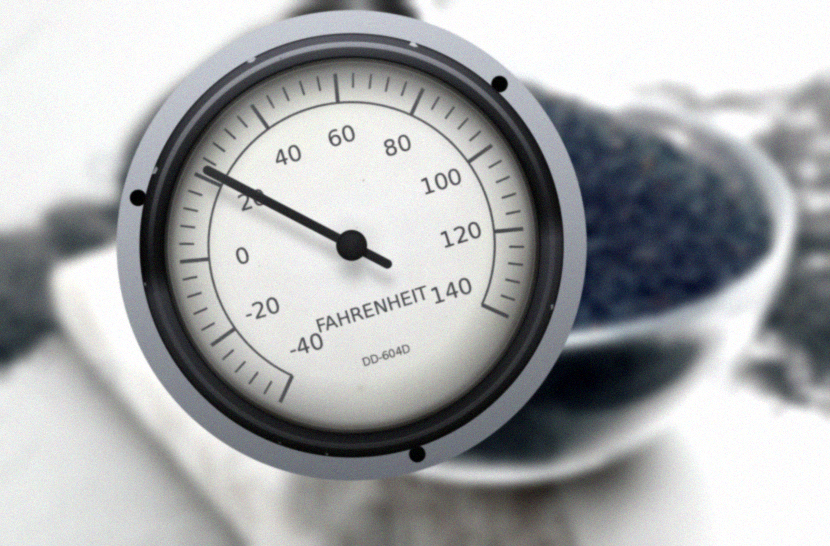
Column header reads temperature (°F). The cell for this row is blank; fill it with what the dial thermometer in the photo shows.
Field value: 22 °F
